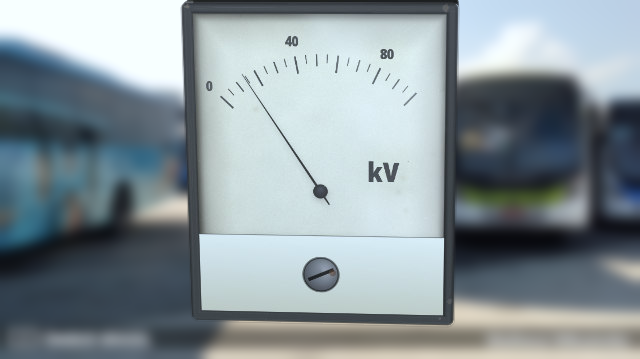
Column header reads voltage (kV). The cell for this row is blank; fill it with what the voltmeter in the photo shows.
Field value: 15 kV
